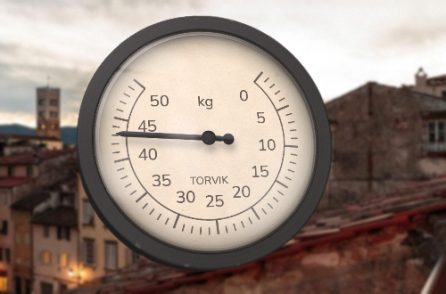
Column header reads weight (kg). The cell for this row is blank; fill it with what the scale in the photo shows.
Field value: 43 kg
